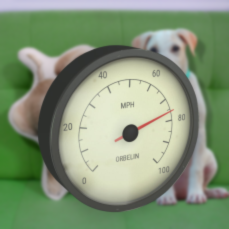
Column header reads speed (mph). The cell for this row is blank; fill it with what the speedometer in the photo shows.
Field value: 75 mph
